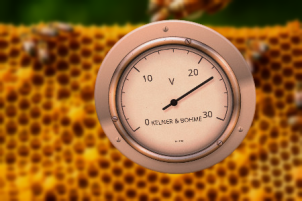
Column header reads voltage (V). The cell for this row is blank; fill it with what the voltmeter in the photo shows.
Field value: 23 V
